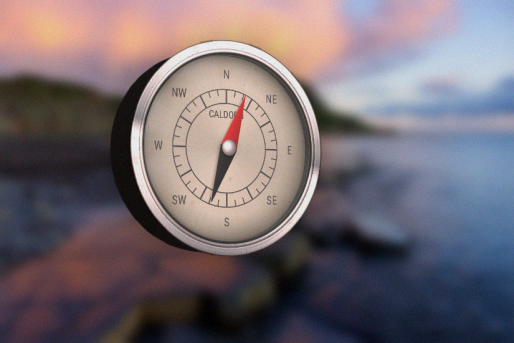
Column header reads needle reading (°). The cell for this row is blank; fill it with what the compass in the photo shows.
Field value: 20 °
